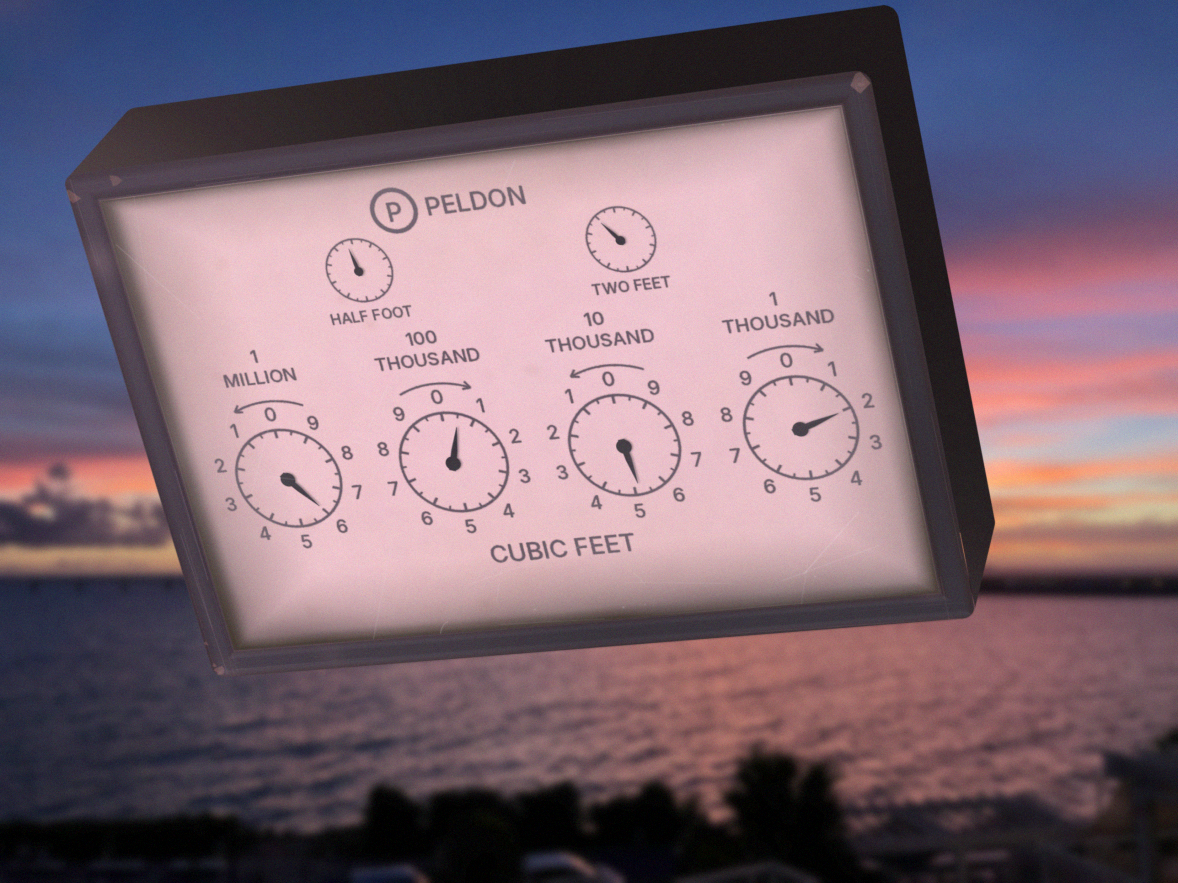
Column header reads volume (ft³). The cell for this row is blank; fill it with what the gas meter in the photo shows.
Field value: 605200 ft³
